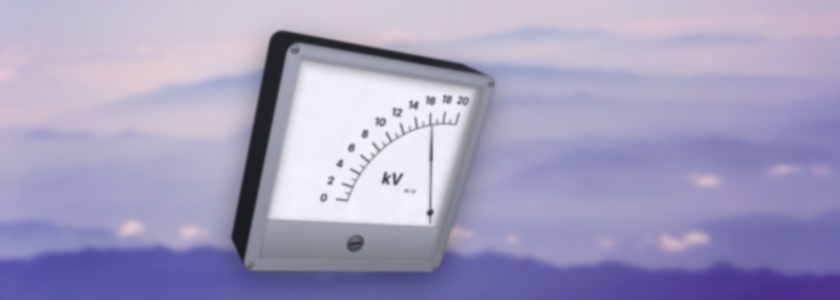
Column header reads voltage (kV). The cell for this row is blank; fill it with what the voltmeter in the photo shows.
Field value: 16 kV
